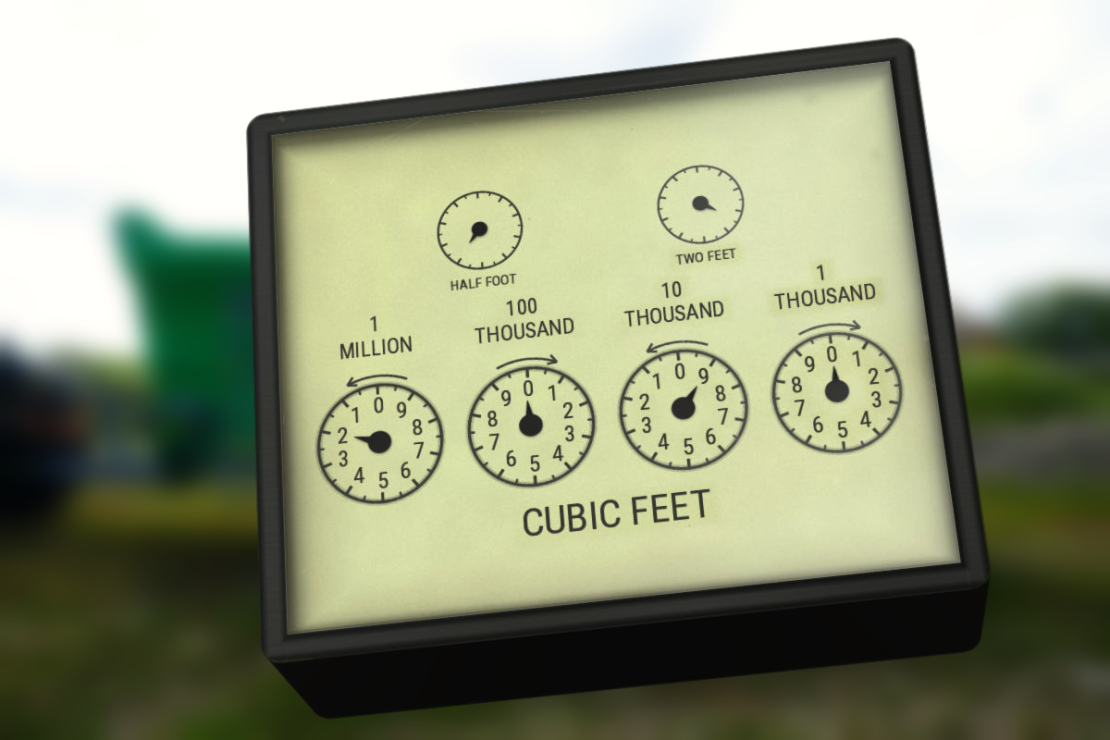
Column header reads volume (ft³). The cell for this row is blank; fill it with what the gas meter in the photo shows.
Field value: 199000 ft³
